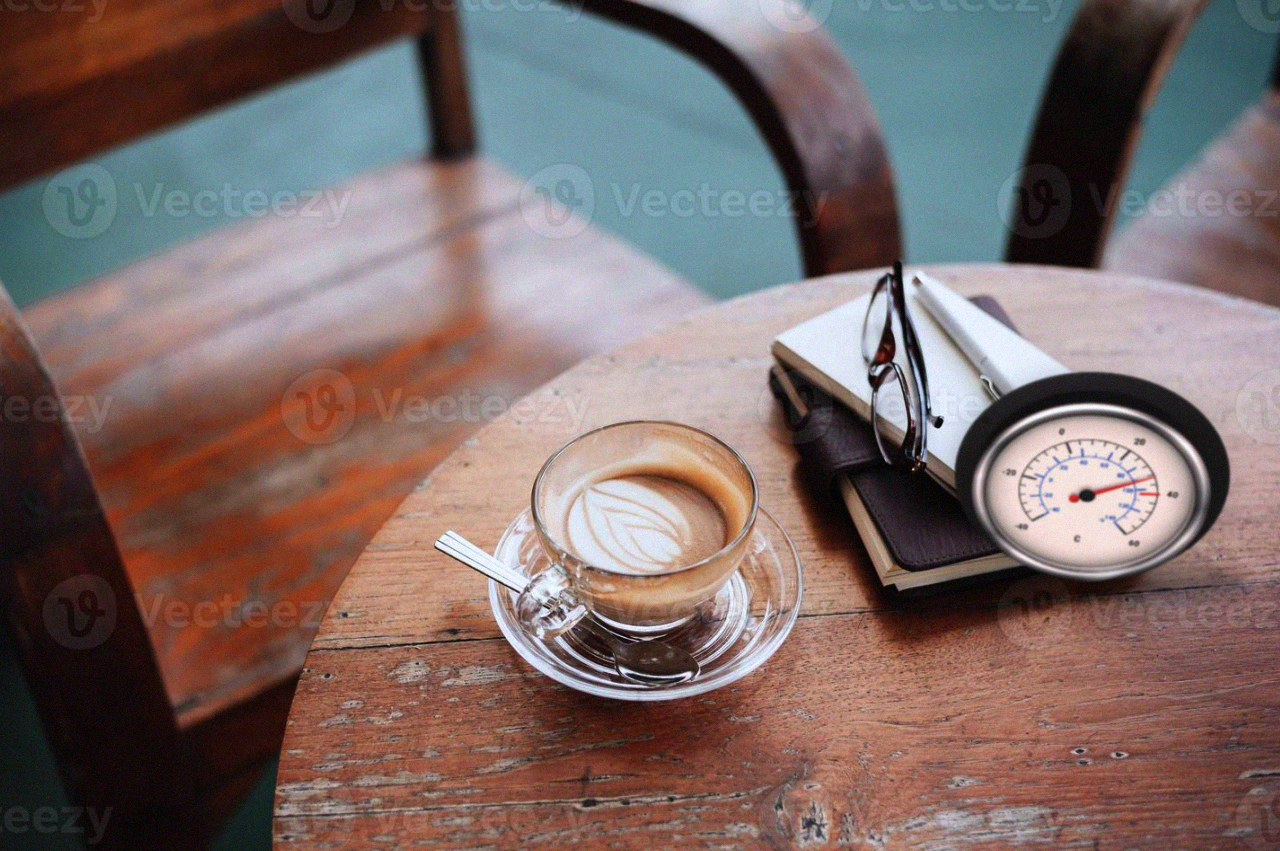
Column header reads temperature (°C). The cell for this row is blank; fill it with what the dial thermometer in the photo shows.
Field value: 32 °C
